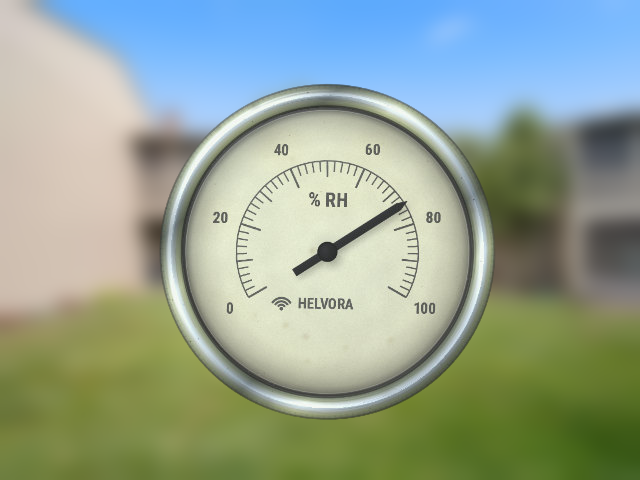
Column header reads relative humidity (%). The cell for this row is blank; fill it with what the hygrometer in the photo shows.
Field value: 74 %
